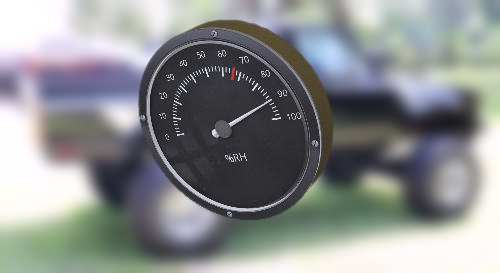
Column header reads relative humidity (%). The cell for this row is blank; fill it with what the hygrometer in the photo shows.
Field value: 90 %
